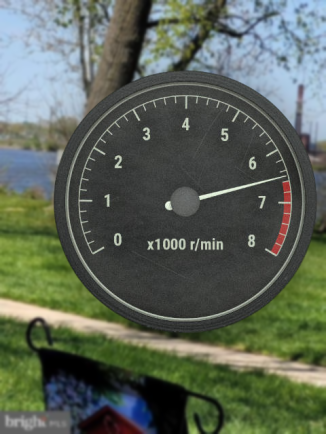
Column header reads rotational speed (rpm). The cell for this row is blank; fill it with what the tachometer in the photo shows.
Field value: 6500 rpm
